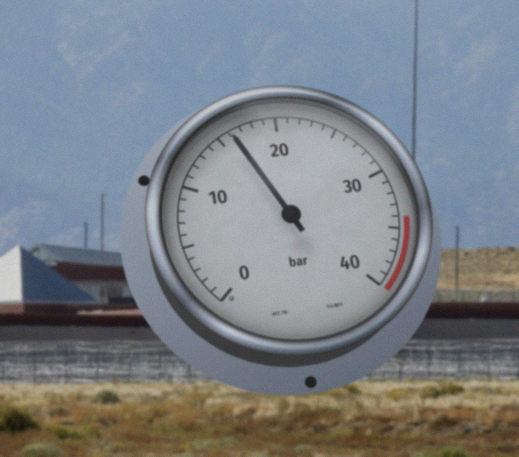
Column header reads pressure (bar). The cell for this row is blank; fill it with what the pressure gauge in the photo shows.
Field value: 16 bar
